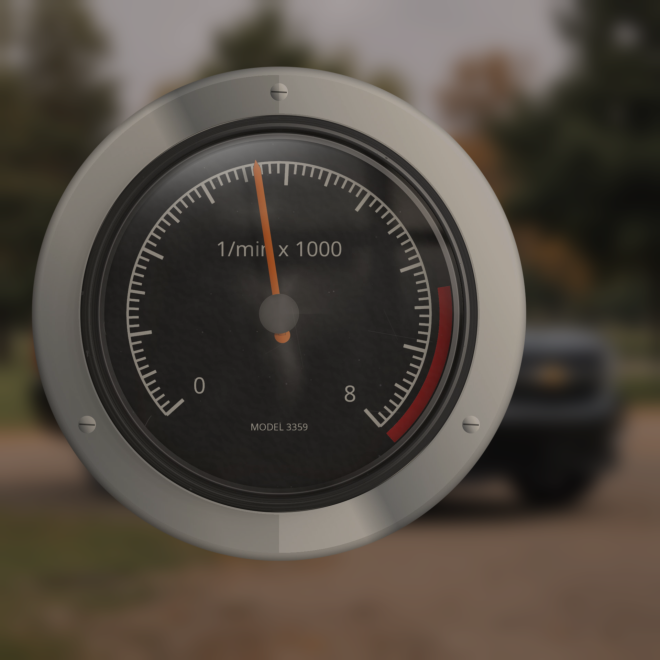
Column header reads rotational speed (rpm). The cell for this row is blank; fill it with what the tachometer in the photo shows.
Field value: 3650 rpm
